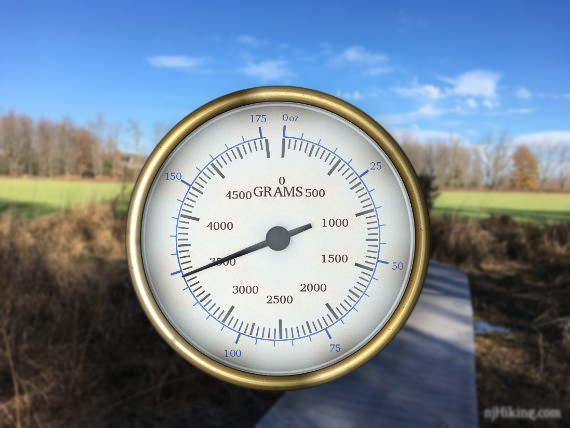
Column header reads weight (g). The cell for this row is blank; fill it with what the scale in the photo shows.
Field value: 3500 g
